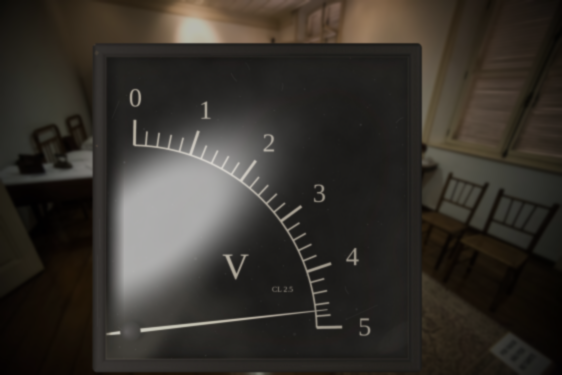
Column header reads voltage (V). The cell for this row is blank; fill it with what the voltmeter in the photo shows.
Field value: 4.7 V
